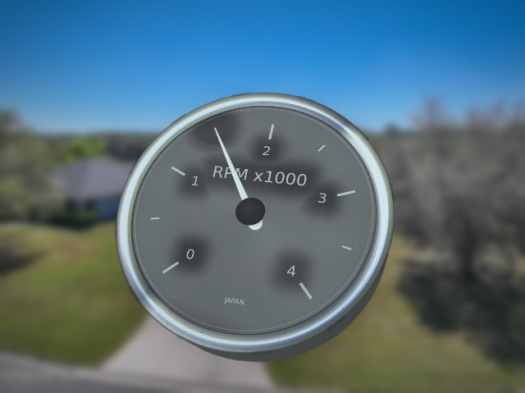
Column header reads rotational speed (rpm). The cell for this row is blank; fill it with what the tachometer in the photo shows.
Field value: 1500 rpm
